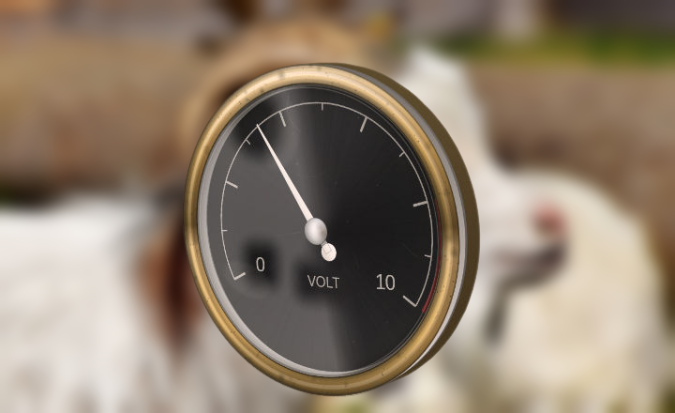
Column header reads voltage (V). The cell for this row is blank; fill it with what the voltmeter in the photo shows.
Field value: 3.5 V
